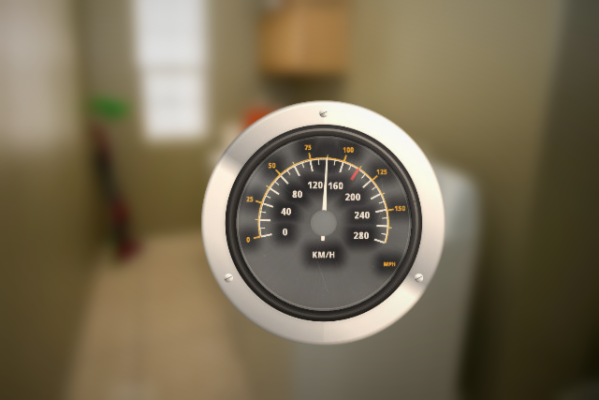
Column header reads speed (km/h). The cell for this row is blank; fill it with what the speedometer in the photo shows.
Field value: 140 km/h
